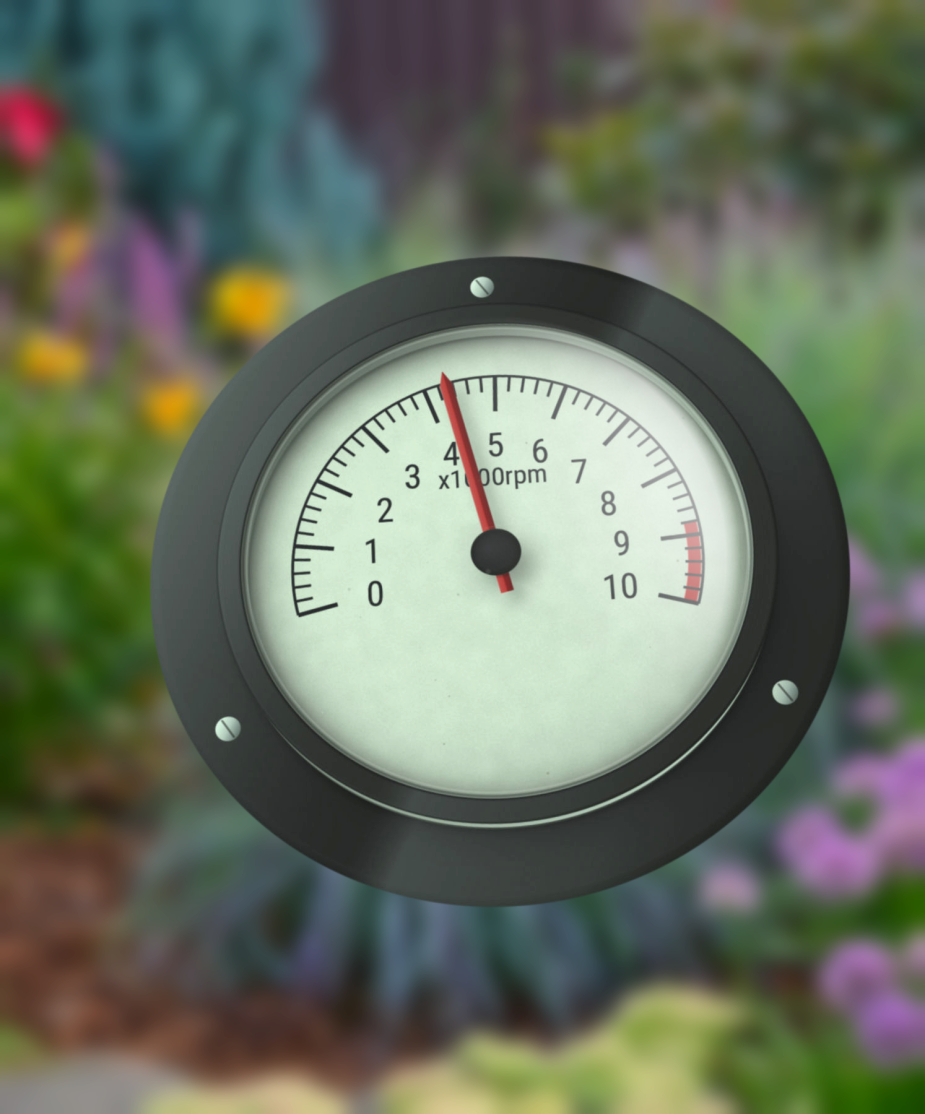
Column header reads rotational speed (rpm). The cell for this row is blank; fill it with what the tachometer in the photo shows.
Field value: 4300 rpm
